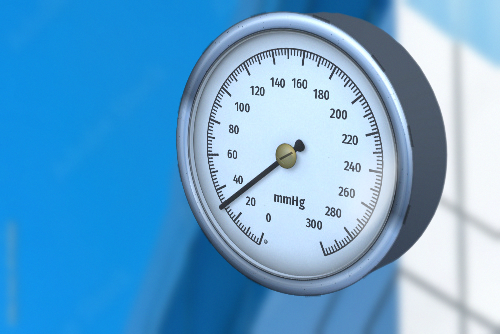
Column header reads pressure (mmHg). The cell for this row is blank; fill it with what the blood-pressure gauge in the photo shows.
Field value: 30 mmHg
